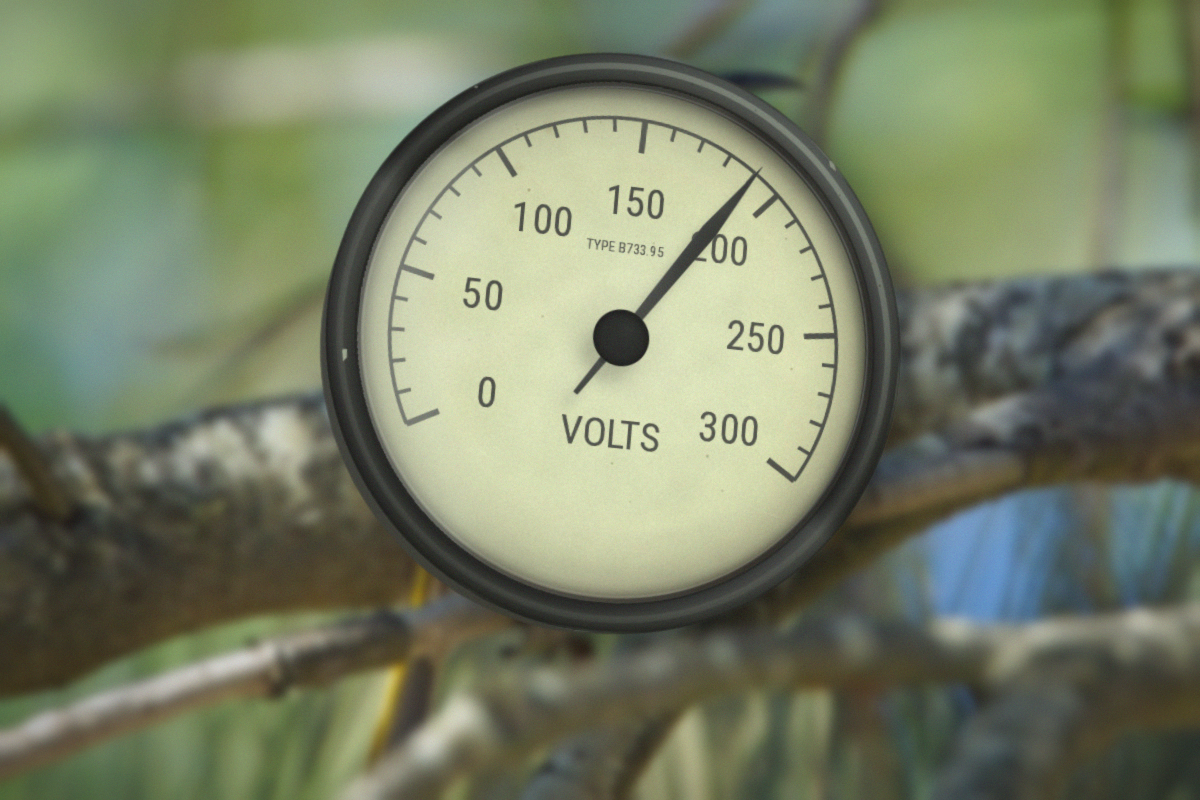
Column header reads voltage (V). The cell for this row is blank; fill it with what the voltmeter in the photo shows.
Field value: 190 V
